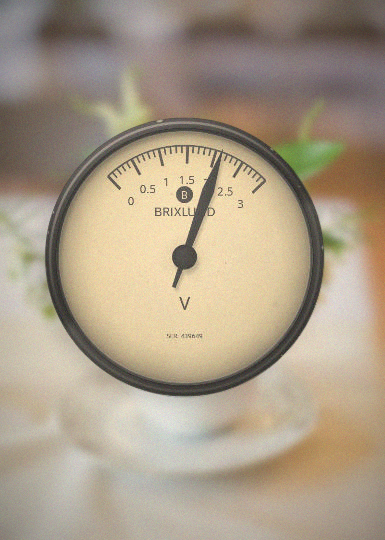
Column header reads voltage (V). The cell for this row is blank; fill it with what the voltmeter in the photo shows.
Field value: 2.1 V
